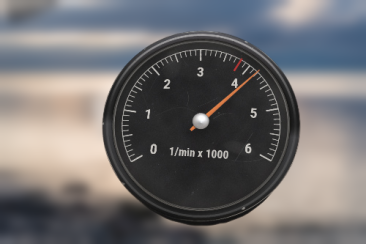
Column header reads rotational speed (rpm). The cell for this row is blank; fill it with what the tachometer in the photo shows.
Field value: 4200 rpm
